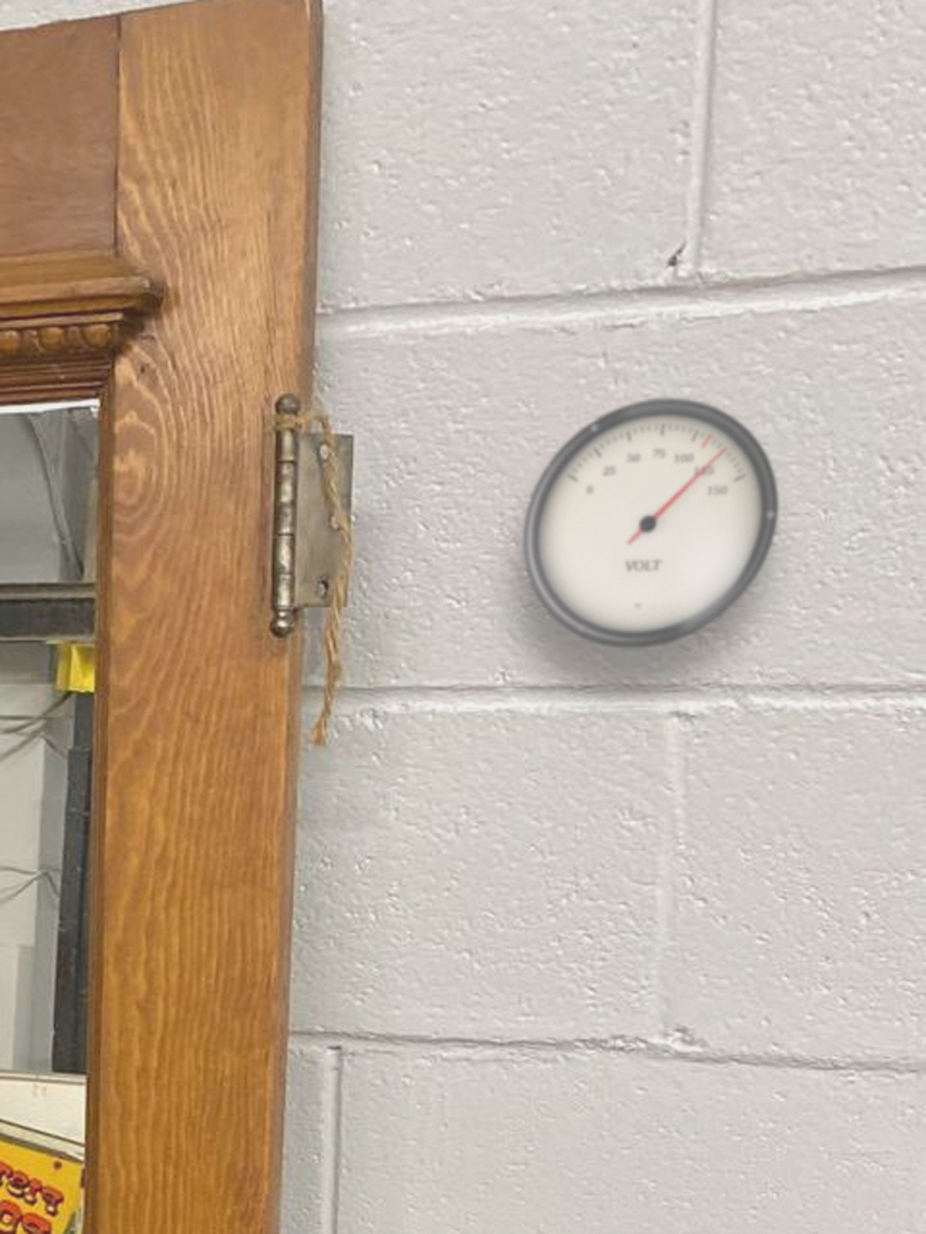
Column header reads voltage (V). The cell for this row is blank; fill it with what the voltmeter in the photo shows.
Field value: 125 V
